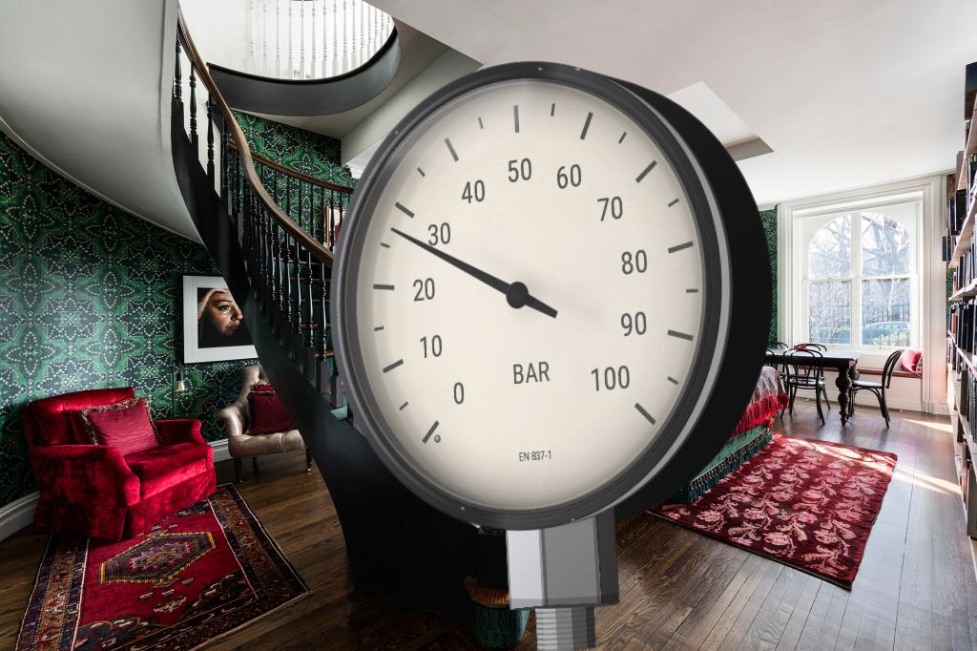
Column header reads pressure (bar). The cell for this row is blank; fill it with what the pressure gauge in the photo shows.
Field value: 27.5 bar
